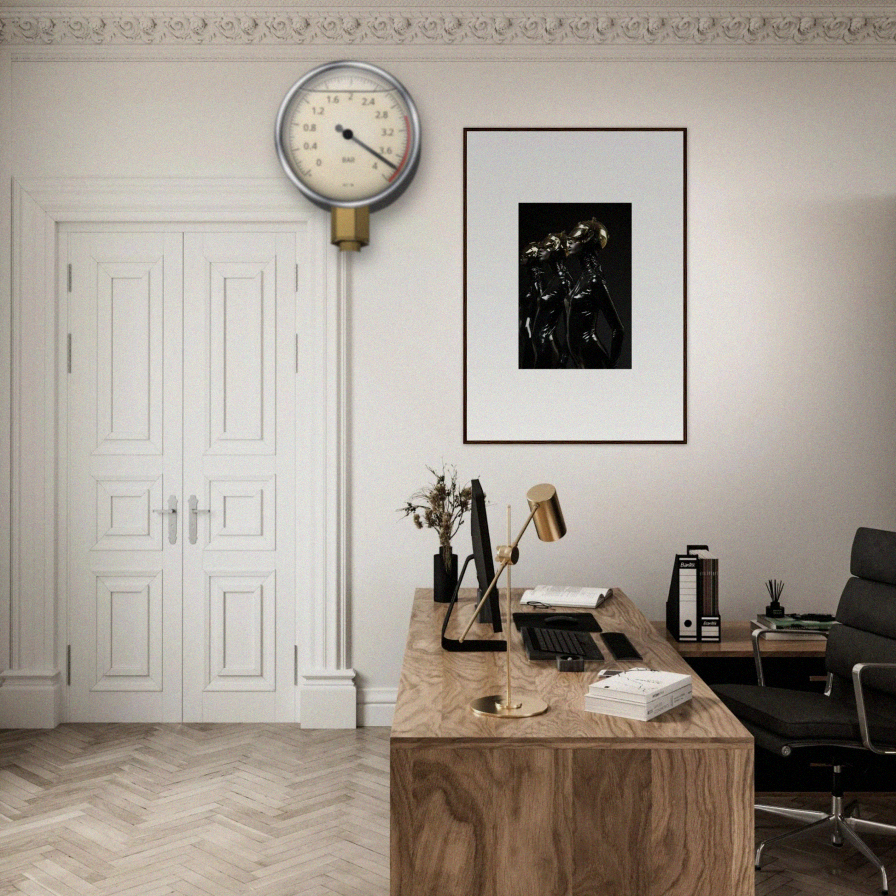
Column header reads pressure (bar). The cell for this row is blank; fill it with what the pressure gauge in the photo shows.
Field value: 3.8 bar
